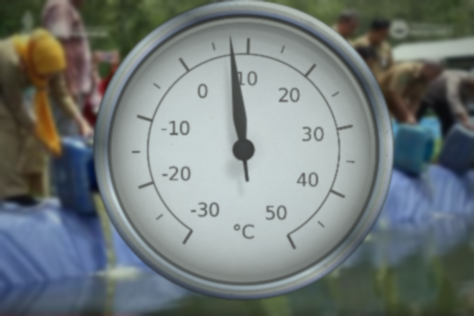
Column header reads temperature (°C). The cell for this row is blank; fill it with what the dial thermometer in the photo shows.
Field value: 7.5 °C
